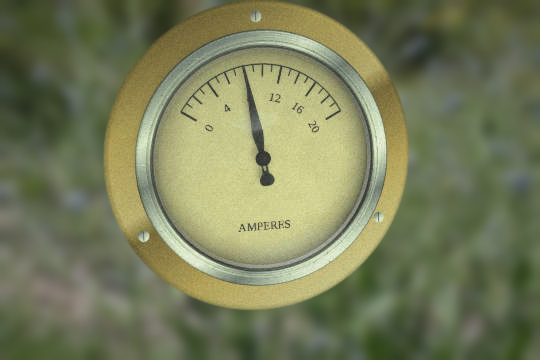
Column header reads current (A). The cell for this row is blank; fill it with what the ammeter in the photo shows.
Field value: 8 A
